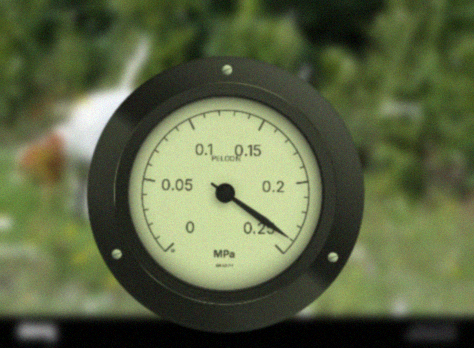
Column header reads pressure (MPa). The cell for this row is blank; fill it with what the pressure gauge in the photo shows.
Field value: 0.24 MPa
